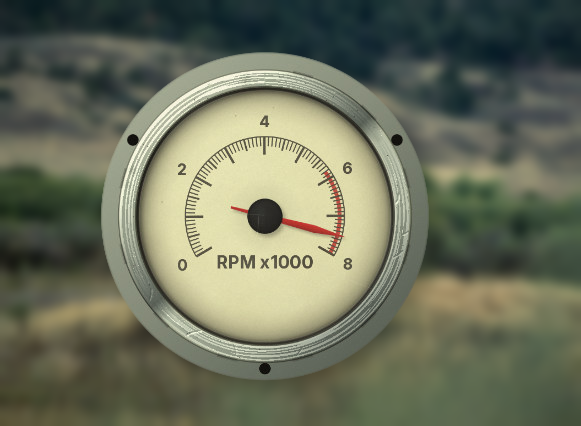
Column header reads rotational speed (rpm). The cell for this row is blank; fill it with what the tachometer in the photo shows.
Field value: 7500 rpm
